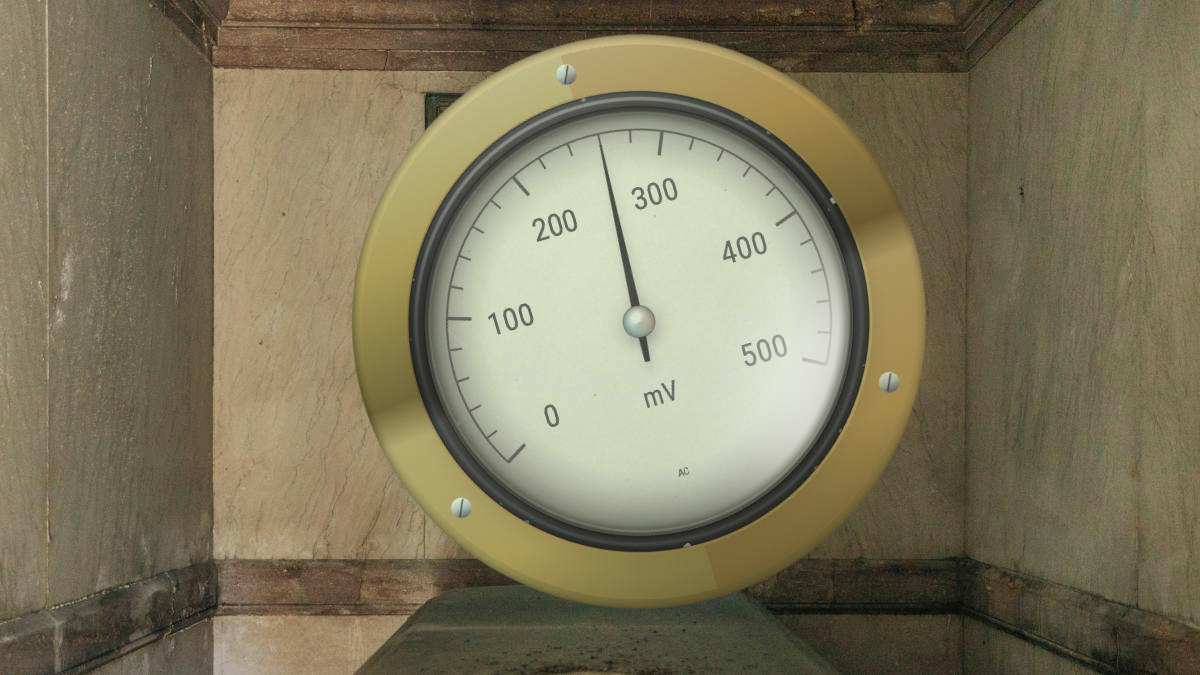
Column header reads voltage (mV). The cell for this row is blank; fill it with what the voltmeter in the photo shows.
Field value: 260 mV
